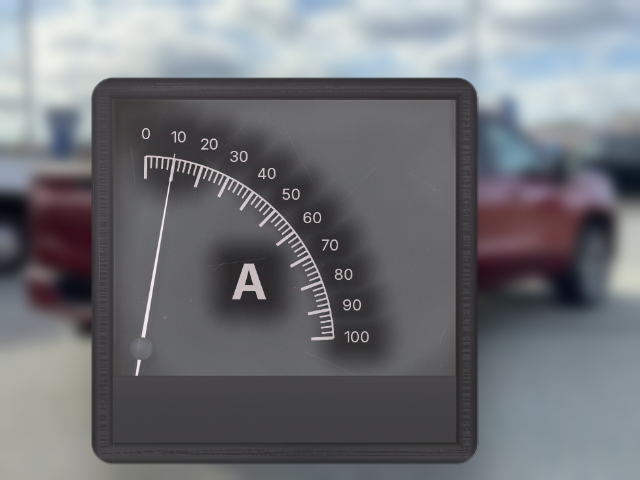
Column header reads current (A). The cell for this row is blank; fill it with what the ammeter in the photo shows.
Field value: 10 A
